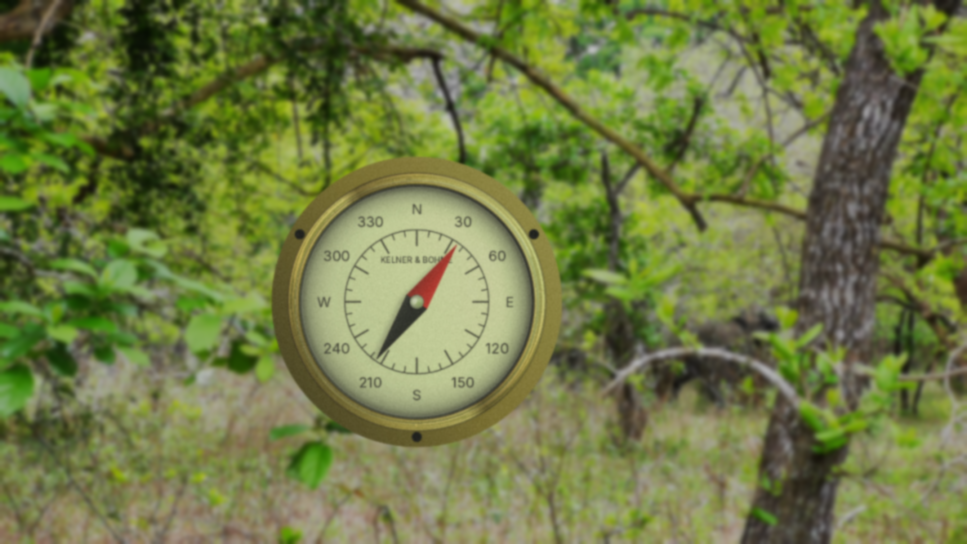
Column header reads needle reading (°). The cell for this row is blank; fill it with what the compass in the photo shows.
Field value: 35 °
